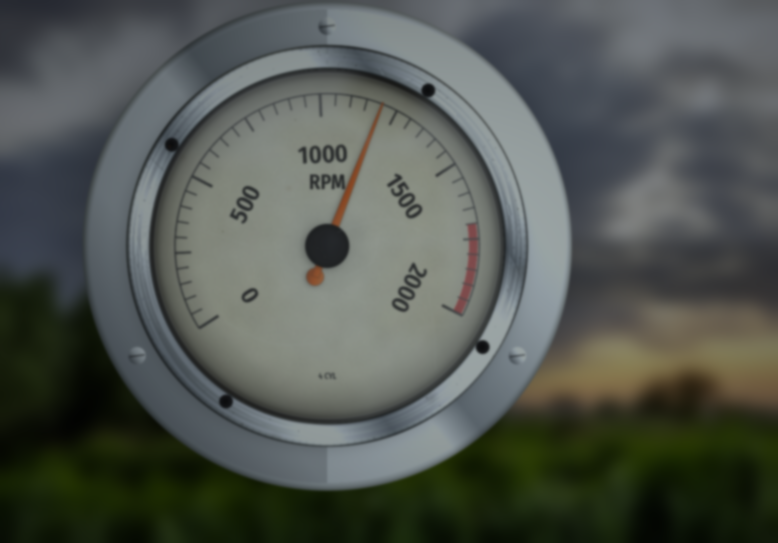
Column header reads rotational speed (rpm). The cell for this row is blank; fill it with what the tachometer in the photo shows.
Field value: 1200 rpm
